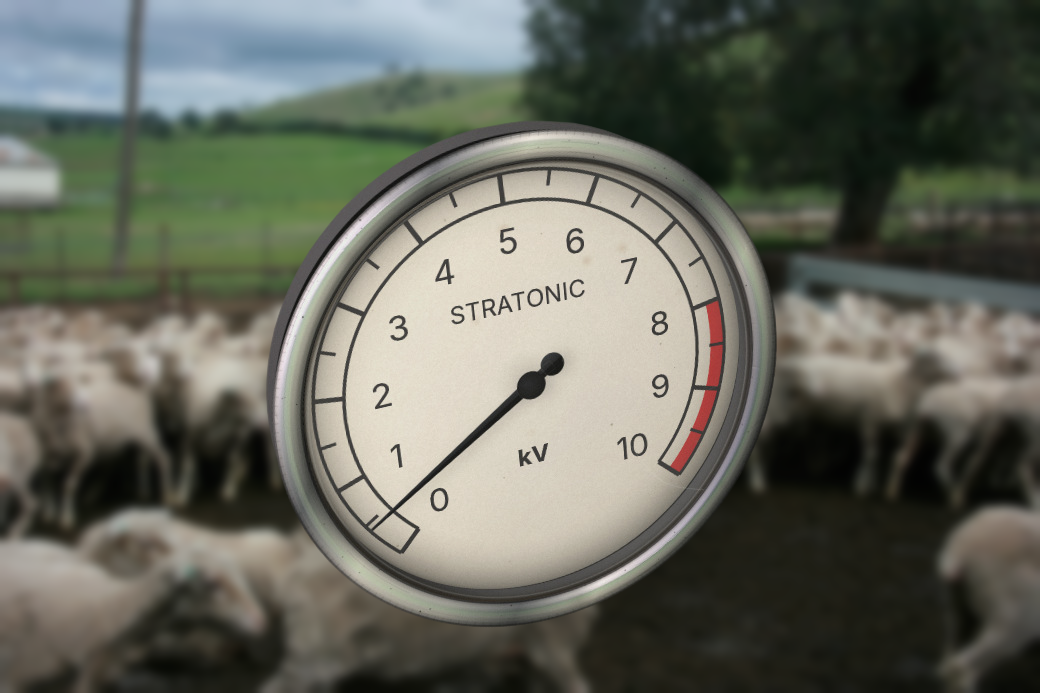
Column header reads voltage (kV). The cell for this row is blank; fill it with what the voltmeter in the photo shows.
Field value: 0.5 kV
